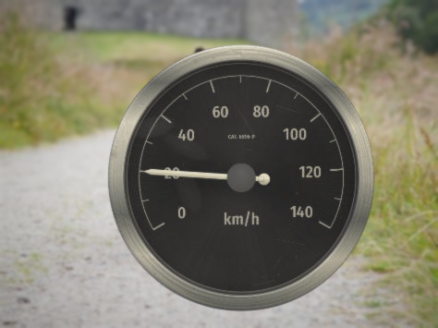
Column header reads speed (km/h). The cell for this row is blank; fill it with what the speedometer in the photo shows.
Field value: 20 km/h
